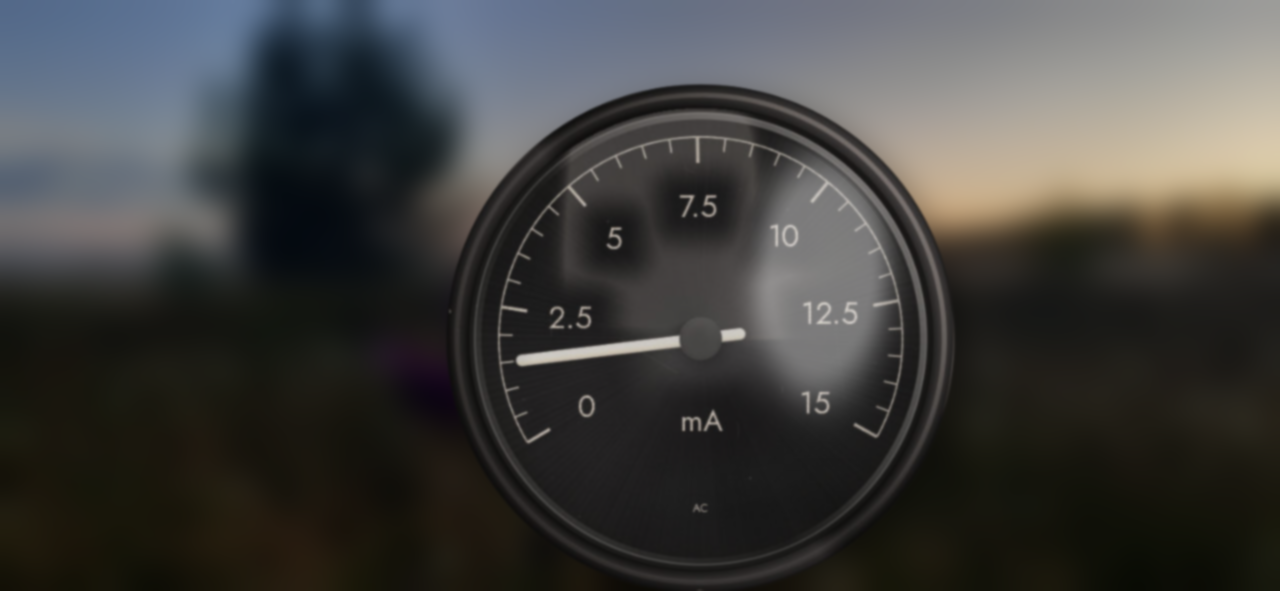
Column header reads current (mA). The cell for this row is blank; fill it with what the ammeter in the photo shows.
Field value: 1.5 mA
